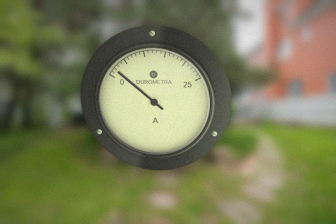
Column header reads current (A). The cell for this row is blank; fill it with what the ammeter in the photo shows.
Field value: 2 A
